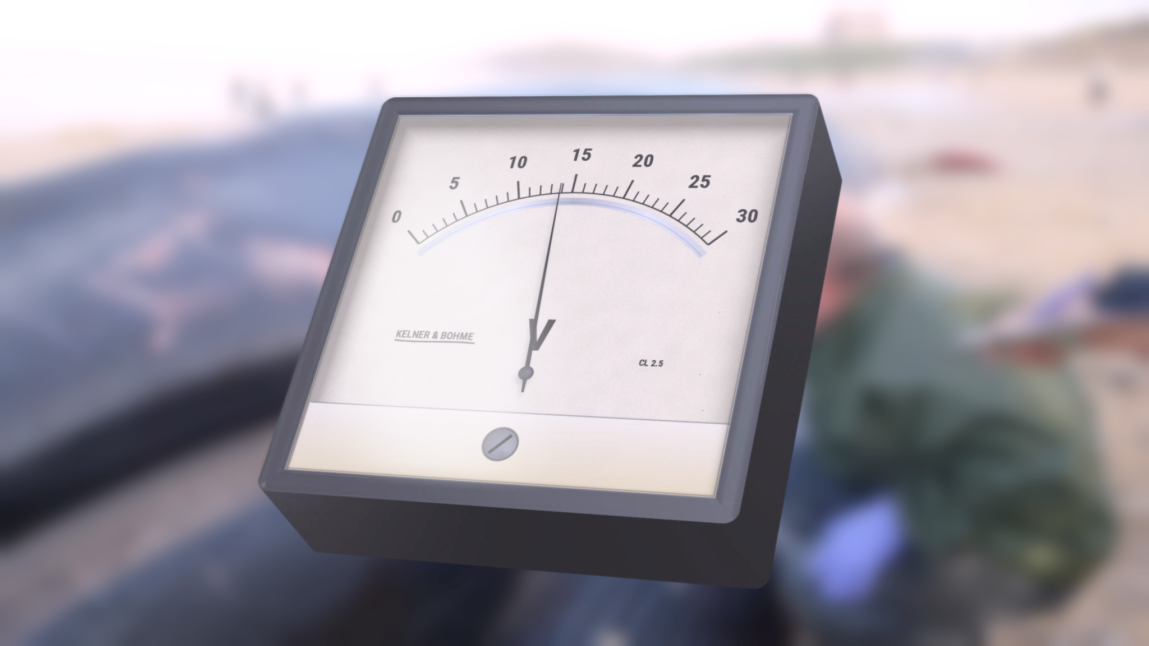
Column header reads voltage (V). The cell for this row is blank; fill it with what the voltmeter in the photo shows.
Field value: 14 V
